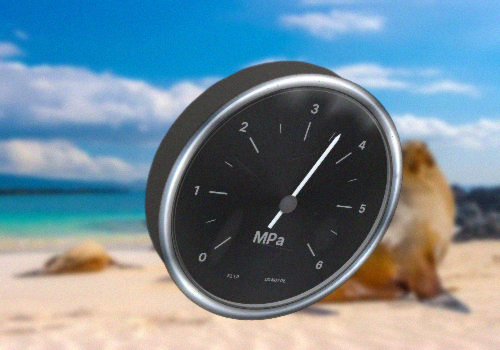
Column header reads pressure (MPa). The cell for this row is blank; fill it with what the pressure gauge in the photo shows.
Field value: 3.5 MPa
